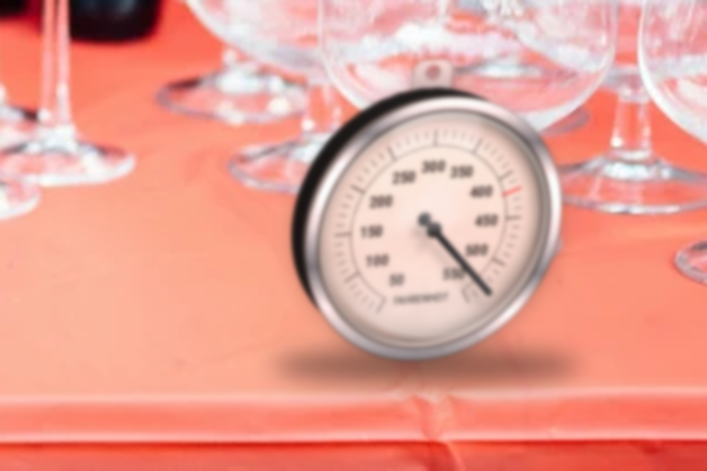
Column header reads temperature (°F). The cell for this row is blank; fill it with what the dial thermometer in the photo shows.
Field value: 530 °F
